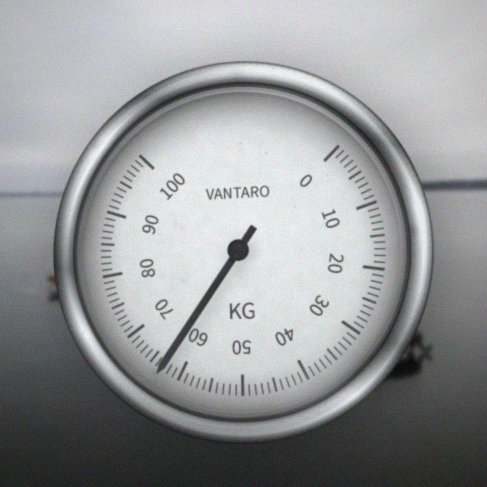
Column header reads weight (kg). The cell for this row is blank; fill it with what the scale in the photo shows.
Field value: 63 kg
